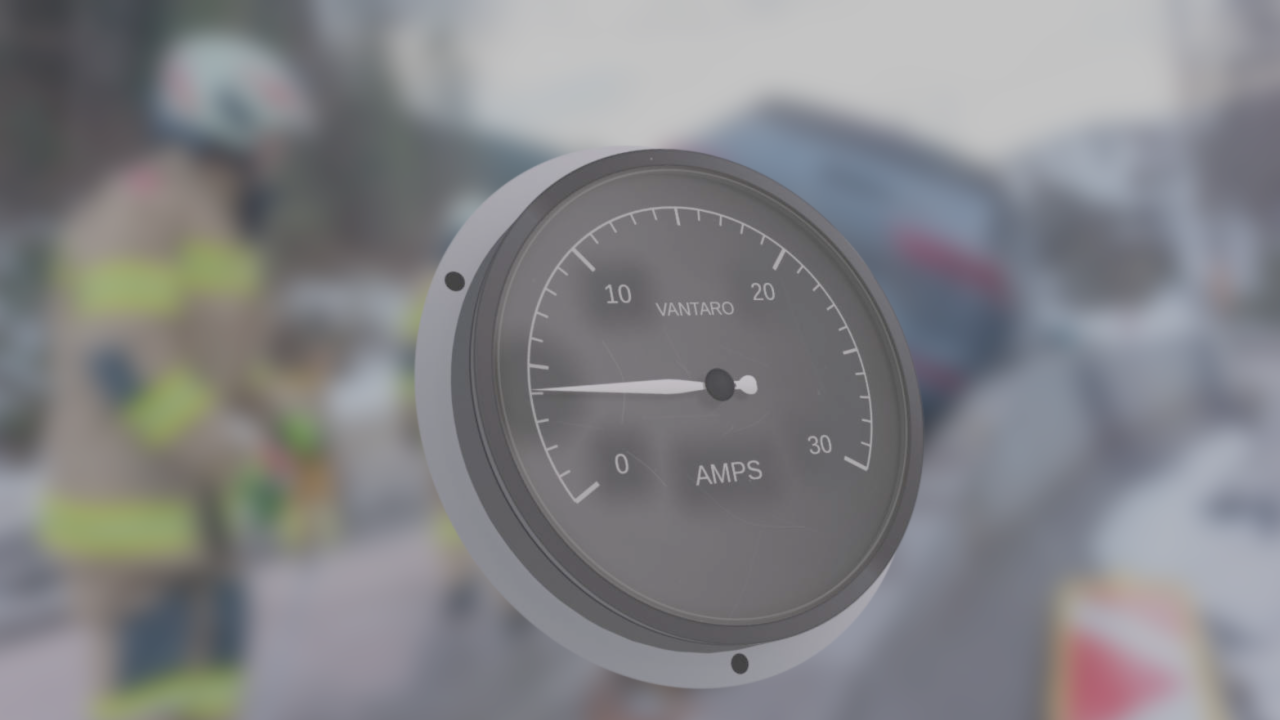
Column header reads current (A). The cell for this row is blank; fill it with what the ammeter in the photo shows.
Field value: 4 A
